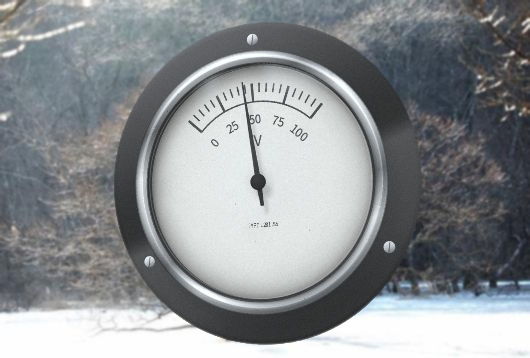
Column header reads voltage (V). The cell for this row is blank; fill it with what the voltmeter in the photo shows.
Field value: 45 V
